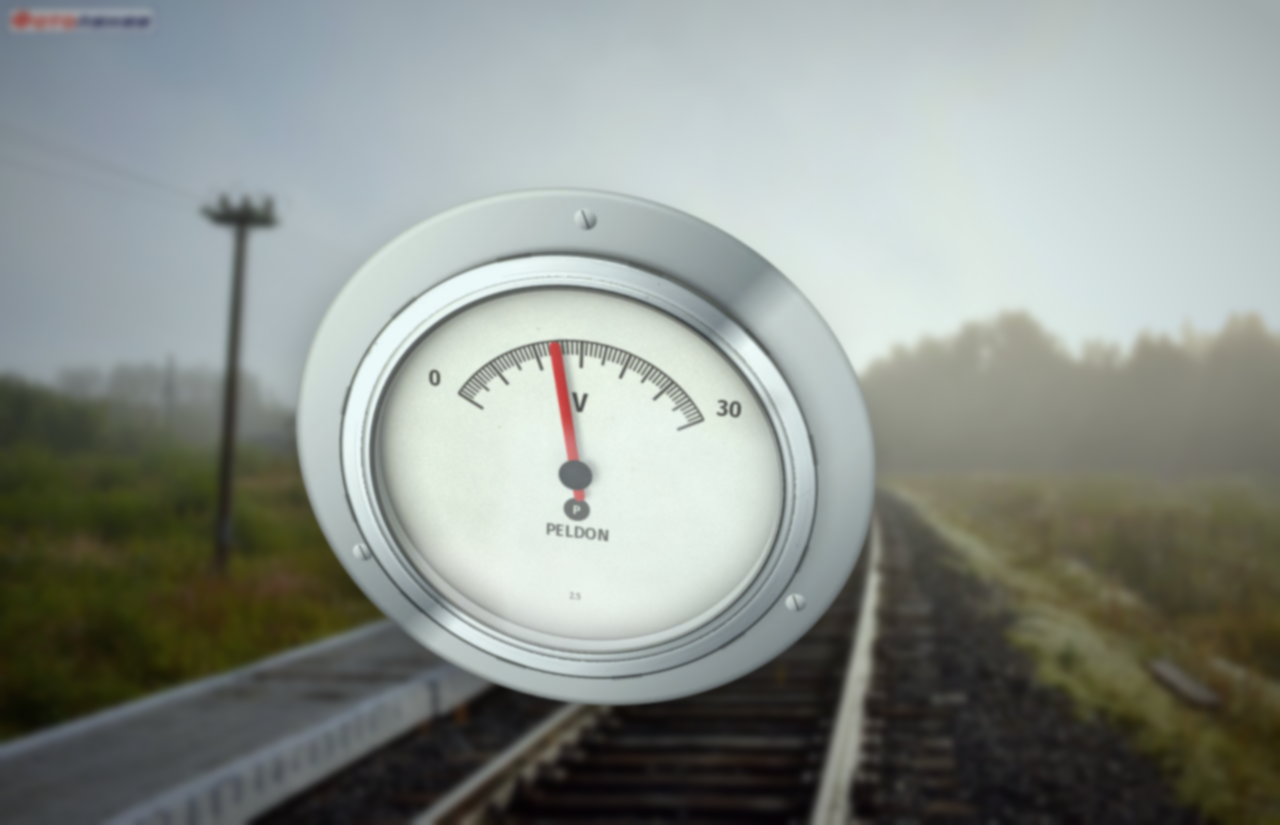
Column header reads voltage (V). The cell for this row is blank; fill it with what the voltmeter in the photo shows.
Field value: 12.5 V
